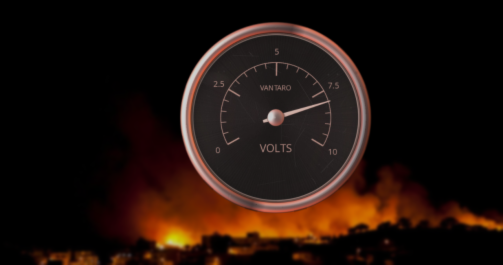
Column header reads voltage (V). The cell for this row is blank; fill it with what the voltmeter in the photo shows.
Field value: 8 V
